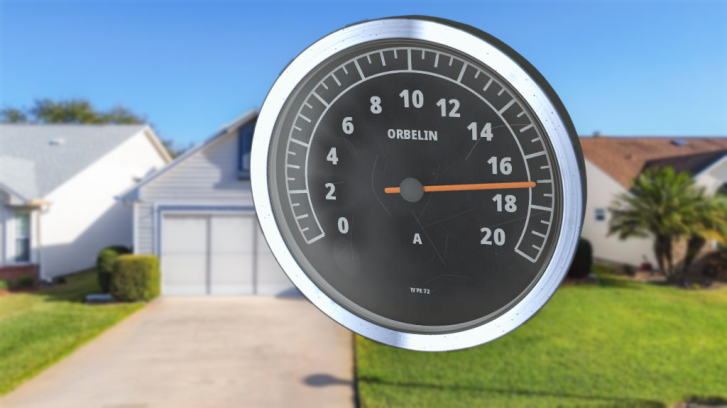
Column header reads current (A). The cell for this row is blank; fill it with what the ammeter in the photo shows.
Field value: 17 A
